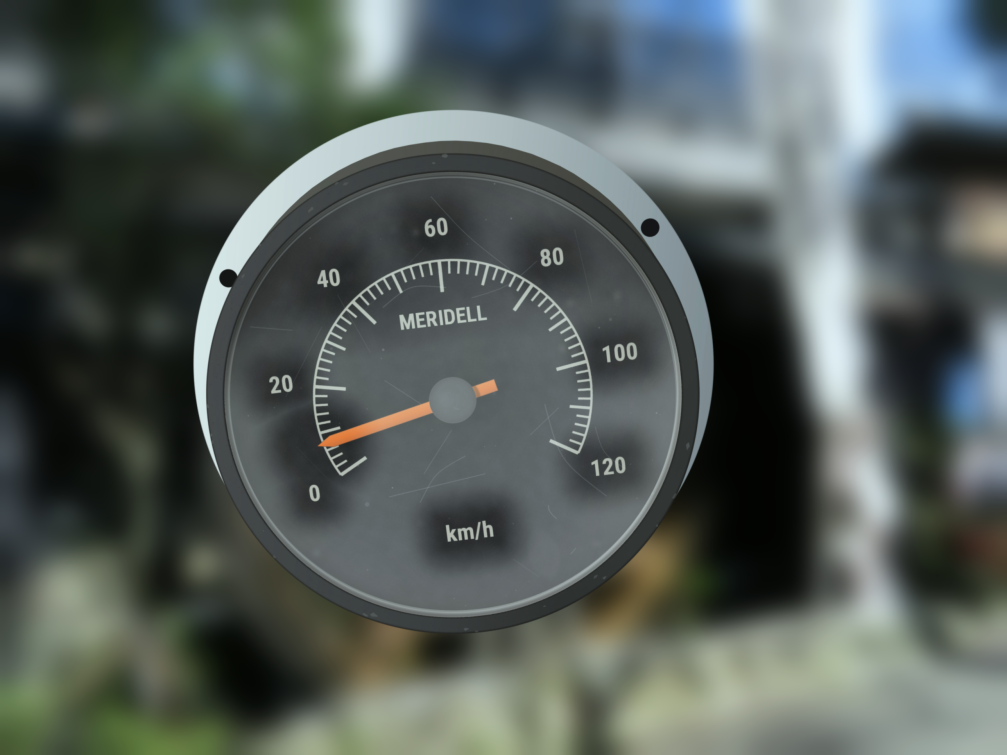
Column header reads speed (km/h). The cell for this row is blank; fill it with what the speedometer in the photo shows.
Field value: 8 km/h
